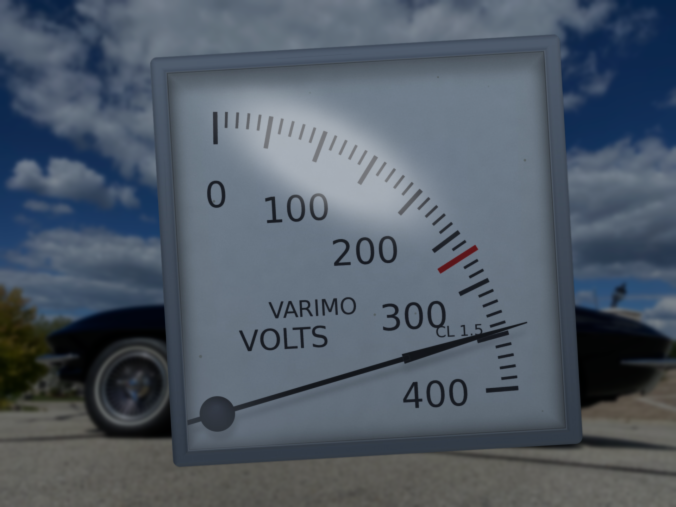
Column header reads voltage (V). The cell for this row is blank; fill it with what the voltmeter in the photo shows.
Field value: 345 V
